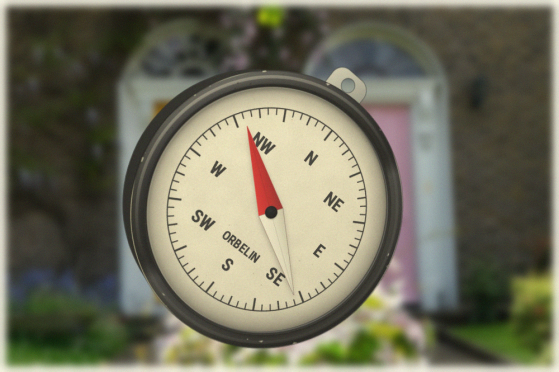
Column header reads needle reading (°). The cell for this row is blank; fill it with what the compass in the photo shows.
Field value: 305 °
